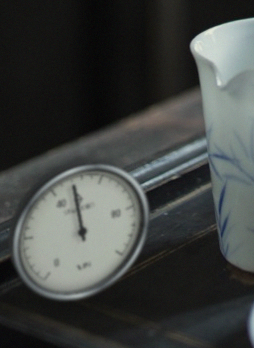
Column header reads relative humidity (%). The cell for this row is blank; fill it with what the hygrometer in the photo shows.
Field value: 48 %
